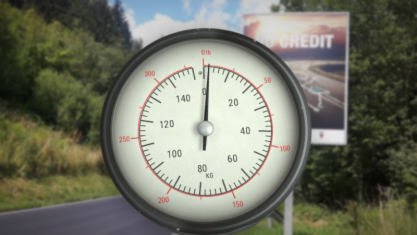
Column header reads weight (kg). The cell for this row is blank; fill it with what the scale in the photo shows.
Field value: 2 kg
